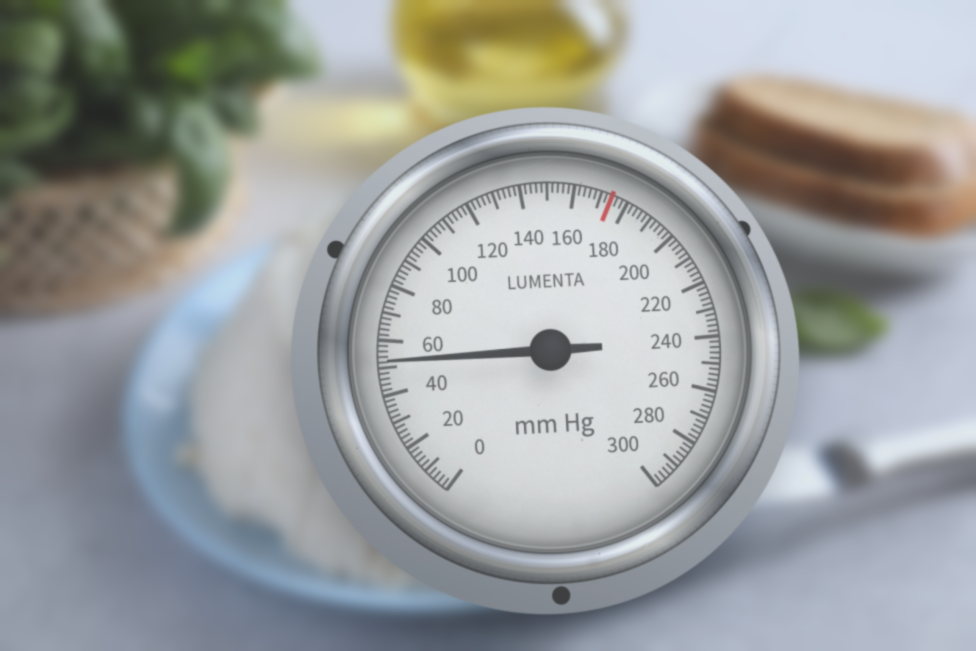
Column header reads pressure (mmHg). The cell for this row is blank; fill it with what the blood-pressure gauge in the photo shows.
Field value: 52 mmHg
